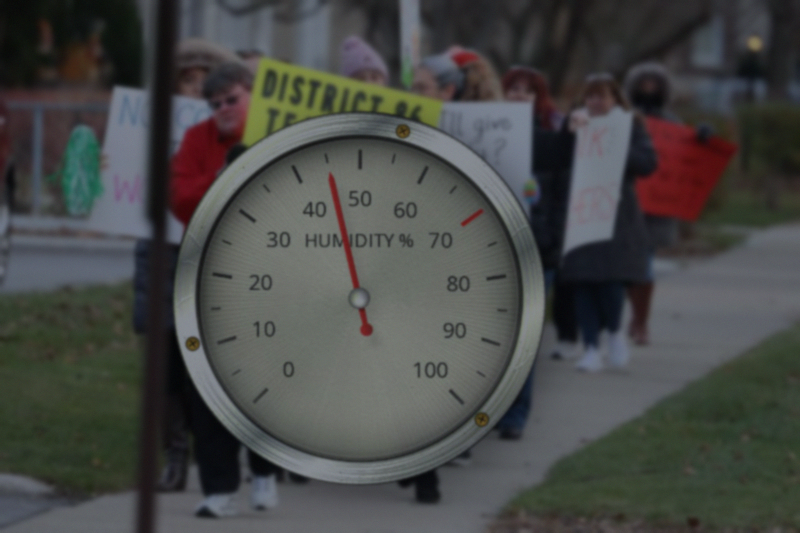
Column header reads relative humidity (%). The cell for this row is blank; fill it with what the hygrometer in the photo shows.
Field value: 45 %
